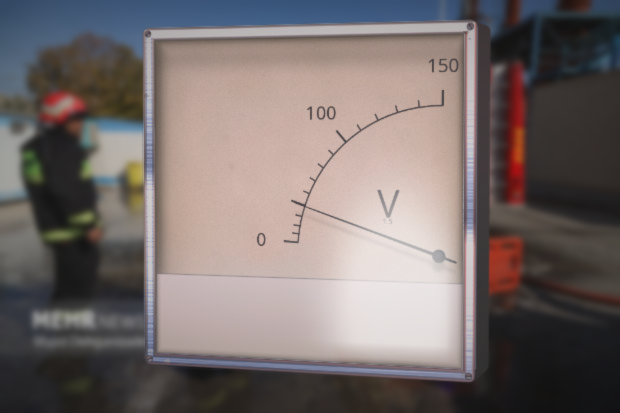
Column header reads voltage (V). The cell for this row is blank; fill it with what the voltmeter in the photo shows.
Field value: 50 V
